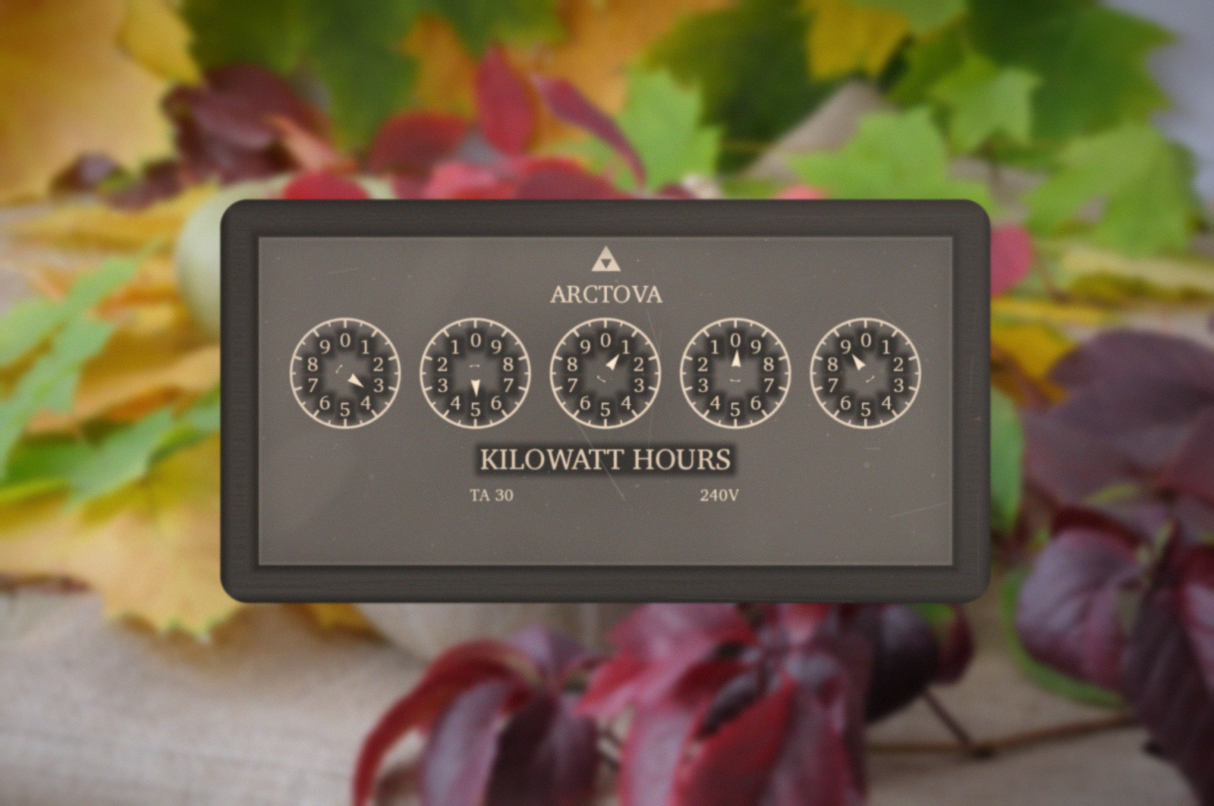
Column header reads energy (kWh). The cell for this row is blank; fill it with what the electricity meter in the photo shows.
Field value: 35099 kWh
